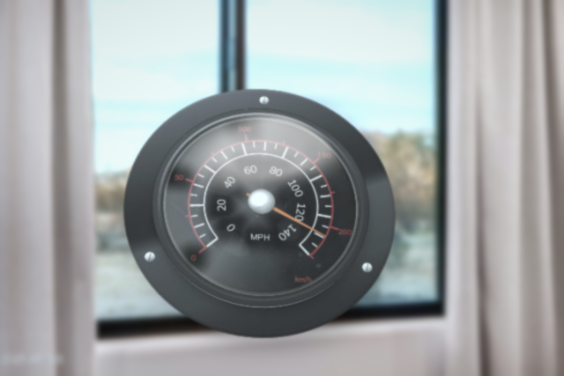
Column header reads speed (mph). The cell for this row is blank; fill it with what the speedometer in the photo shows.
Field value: 130 mph
